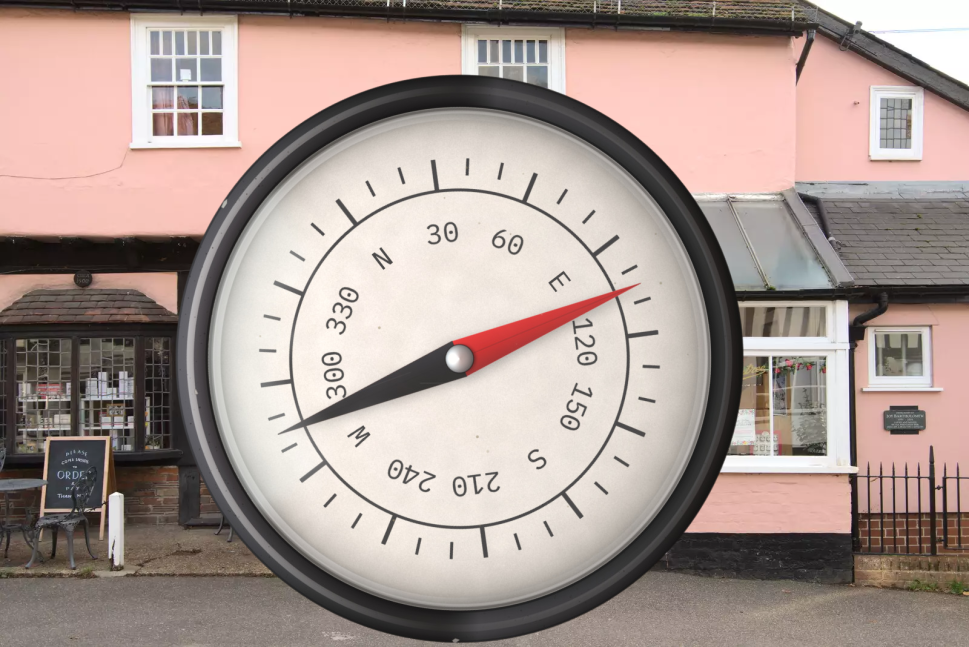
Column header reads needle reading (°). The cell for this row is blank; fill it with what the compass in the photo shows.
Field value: 105 °
